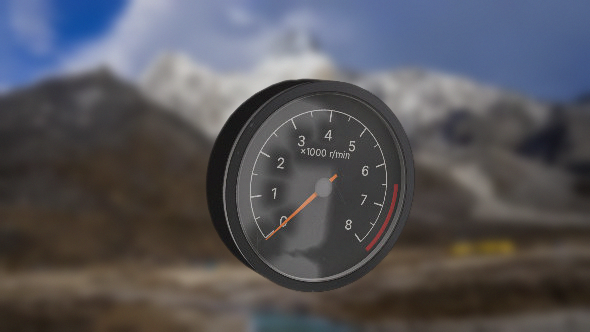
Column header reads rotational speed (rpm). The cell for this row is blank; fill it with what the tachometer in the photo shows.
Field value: 0 rpm
